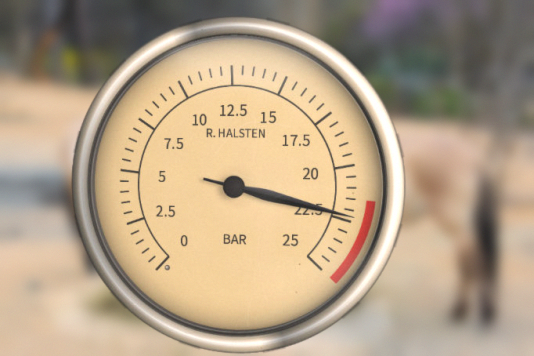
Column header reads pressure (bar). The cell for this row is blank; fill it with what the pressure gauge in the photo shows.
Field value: 22.25 bar
